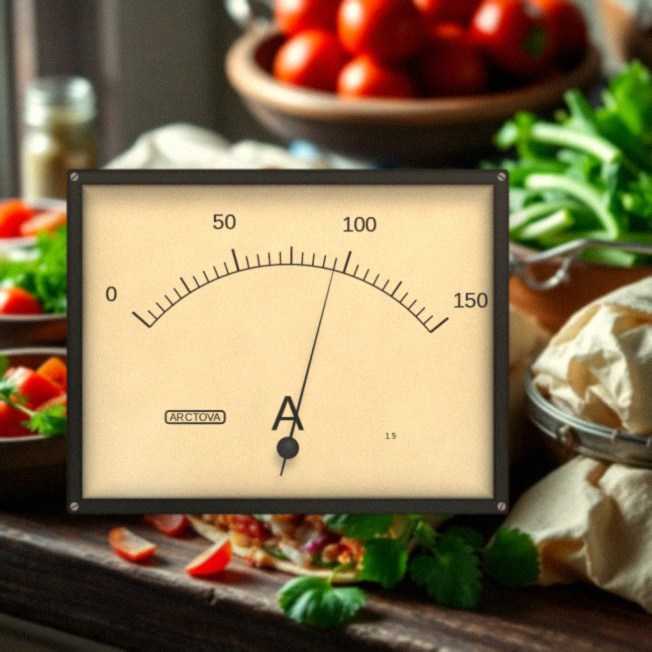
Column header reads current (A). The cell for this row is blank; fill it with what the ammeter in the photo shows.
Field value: 95 A
